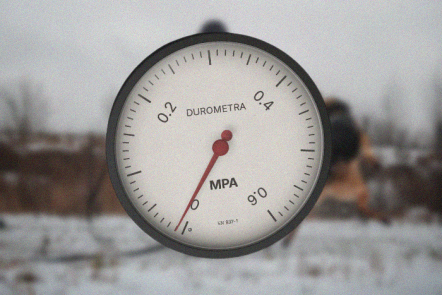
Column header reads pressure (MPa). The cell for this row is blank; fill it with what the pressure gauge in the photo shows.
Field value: 0.01 MPa
